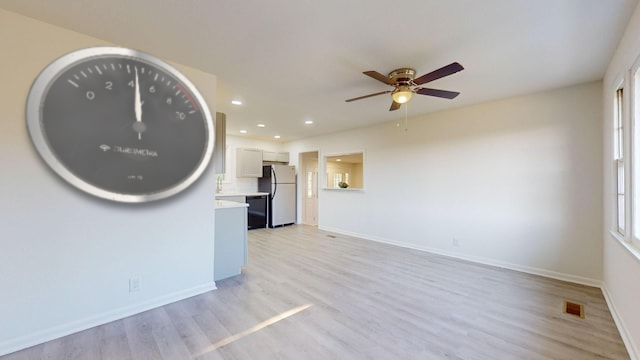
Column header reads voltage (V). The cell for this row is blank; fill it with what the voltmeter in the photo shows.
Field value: 4.5 V
